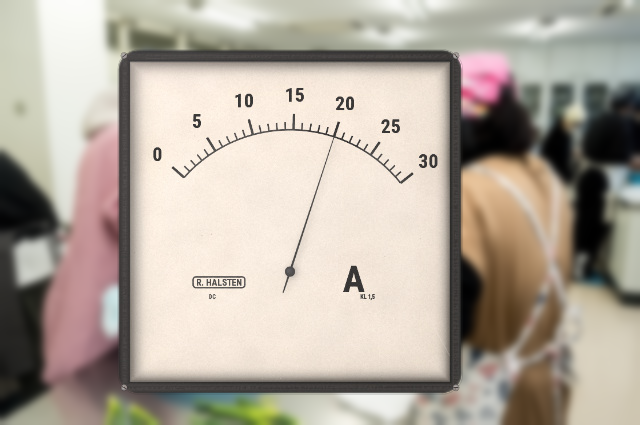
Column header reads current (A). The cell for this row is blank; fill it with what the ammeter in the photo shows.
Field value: 20 A
